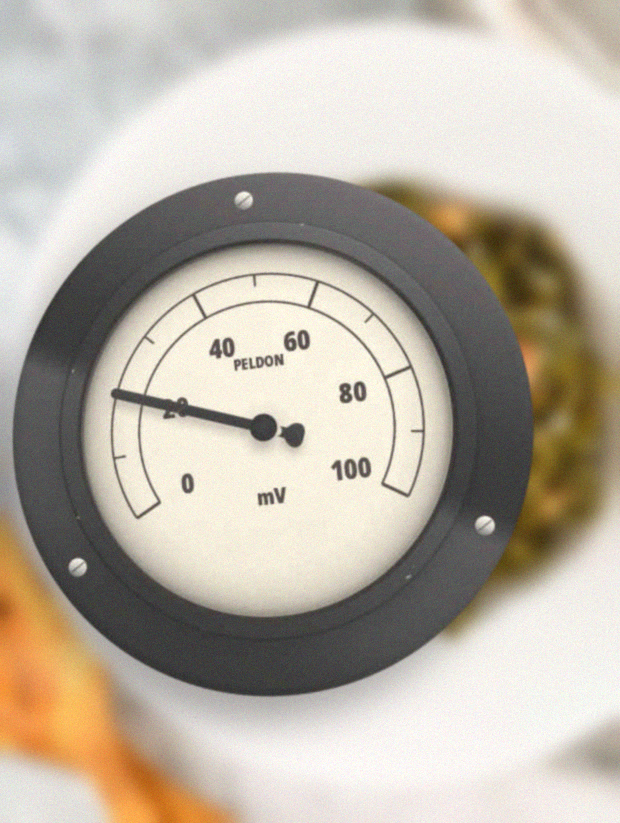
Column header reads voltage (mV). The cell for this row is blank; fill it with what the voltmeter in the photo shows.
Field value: 20 mV
